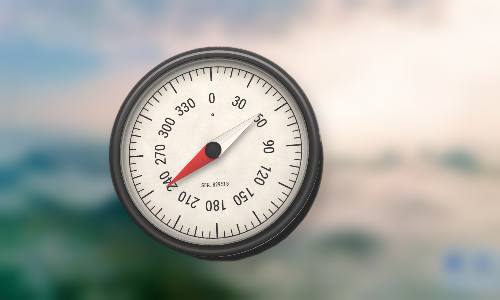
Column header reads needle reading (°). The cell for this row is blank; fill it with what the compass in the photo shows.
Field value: 235 °
